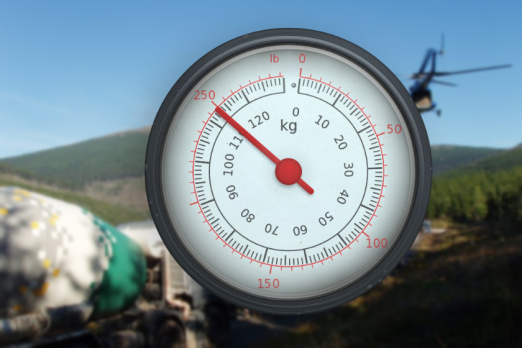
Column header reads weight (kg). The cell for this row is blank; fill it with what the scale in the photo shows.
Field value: 113 kg
